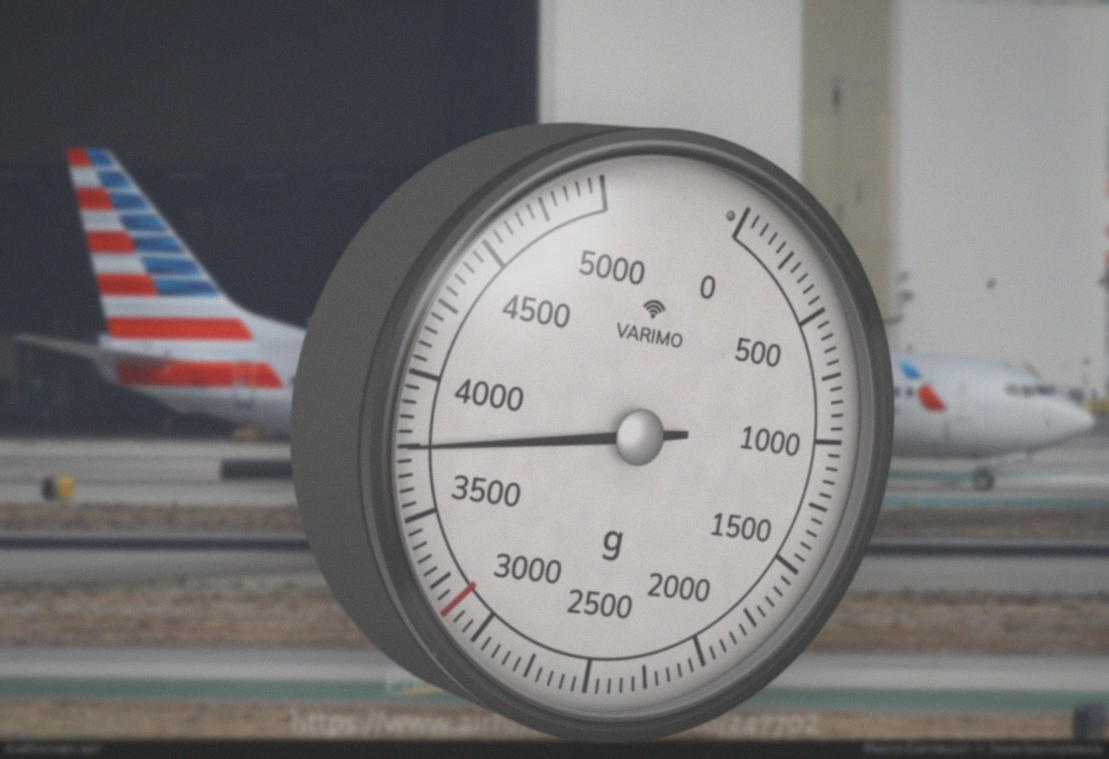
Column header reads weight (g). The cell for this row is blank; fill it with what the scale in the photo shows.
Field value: 3750 g
